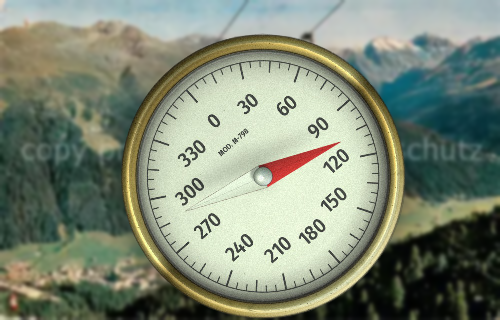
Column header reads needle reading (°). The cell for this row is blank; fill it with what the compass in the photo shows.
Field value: 107.5 °
